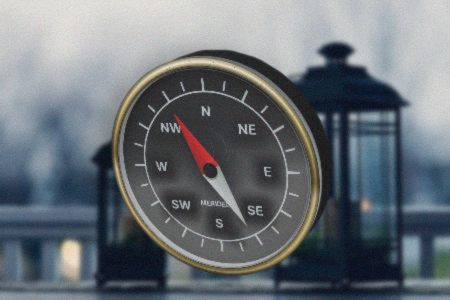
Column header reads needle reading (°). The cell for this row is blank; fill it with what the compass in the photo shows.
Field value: 330 °
